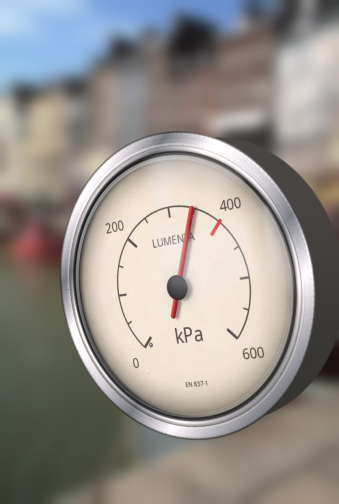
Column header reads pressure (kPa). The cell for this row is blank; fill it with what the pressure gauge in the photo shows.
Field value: 350 kPa
